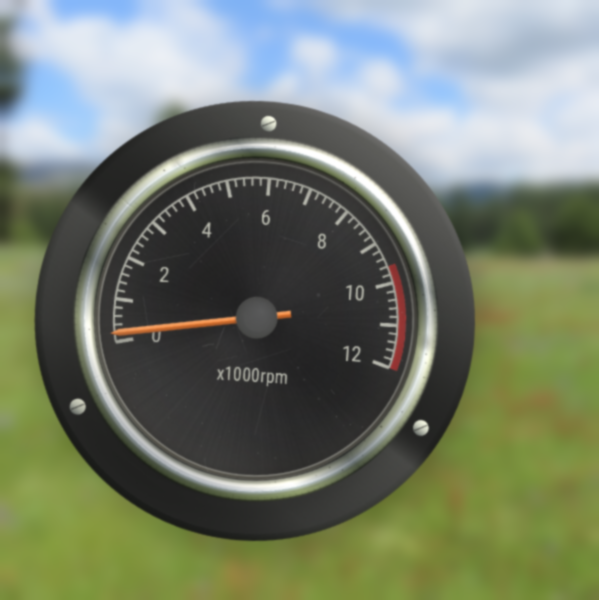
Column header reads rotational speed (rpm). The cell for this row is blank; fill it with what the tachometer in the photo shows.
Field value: 200 rpm
